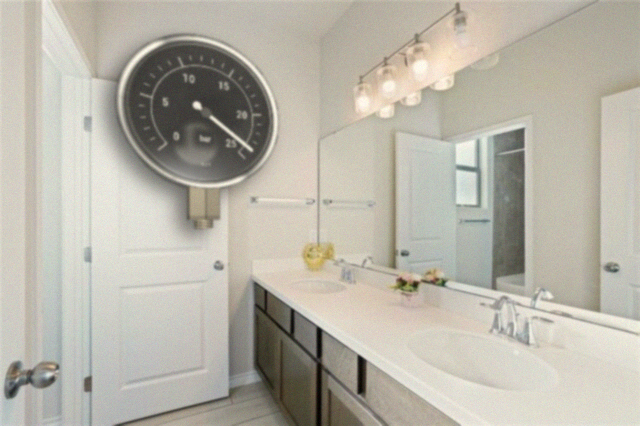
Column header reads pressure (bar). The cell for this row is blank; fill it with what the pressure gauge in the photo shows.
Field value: 24 bar
